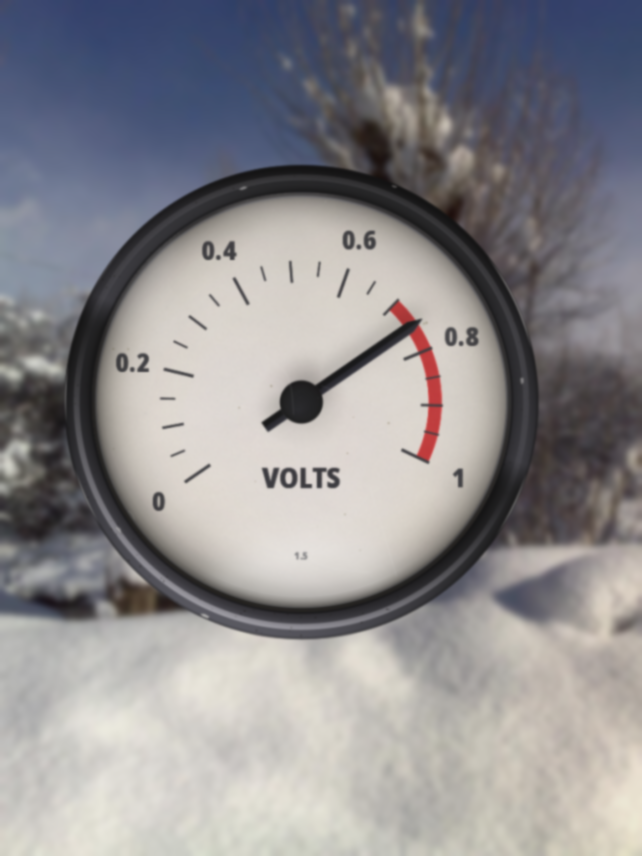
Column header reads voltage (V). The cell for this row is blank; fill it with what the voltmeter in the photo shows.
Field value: 0.75 V
